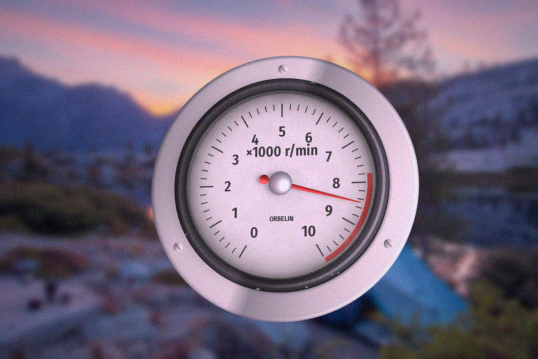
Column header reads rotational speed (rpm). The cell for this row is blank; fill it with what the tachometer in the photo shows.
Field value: 8500 rpm
